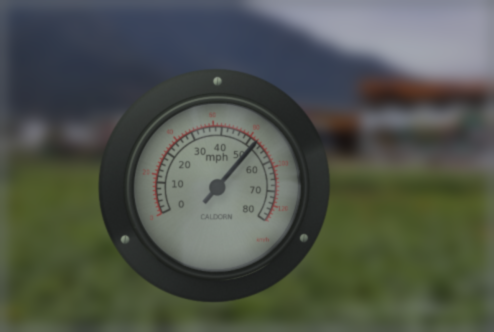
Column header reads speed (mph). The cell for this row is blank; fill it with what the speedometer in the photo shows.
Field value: 52 mph
